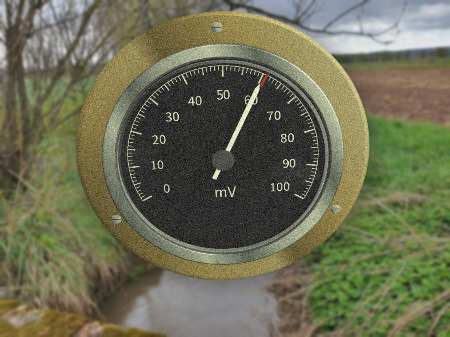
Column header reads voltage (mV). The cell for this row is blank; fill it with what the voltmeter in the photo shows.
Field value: 60 mV
